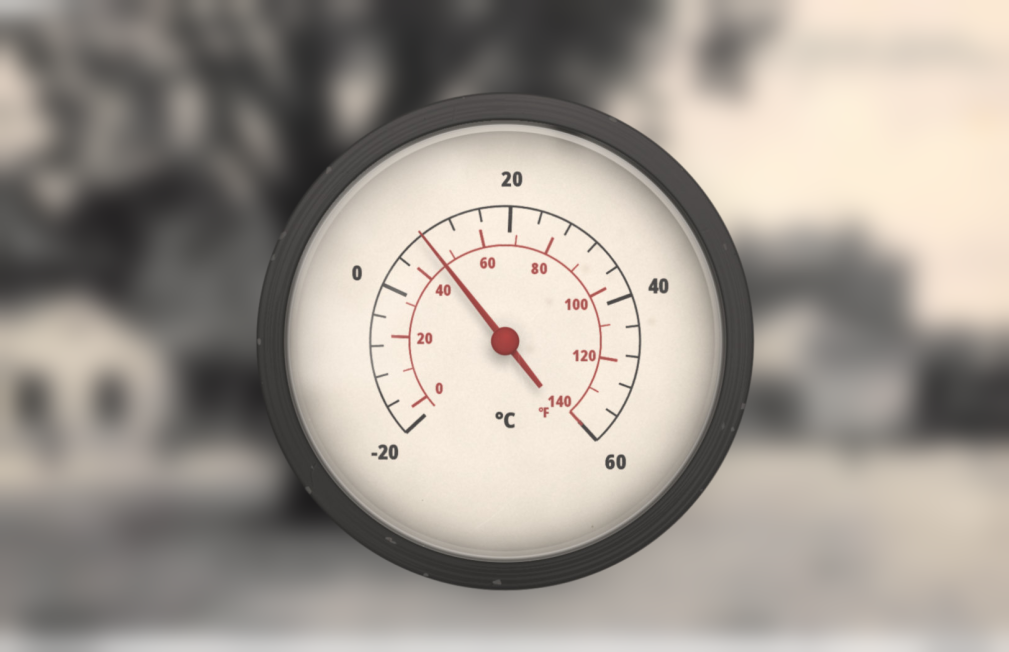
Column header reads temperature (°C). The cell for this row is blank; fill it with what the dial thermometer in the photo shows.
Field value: 8 °C
